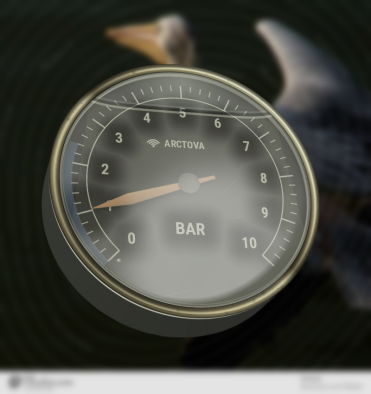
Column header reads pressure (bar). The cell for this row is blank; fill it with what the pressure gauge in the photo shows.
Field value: 1 bar
